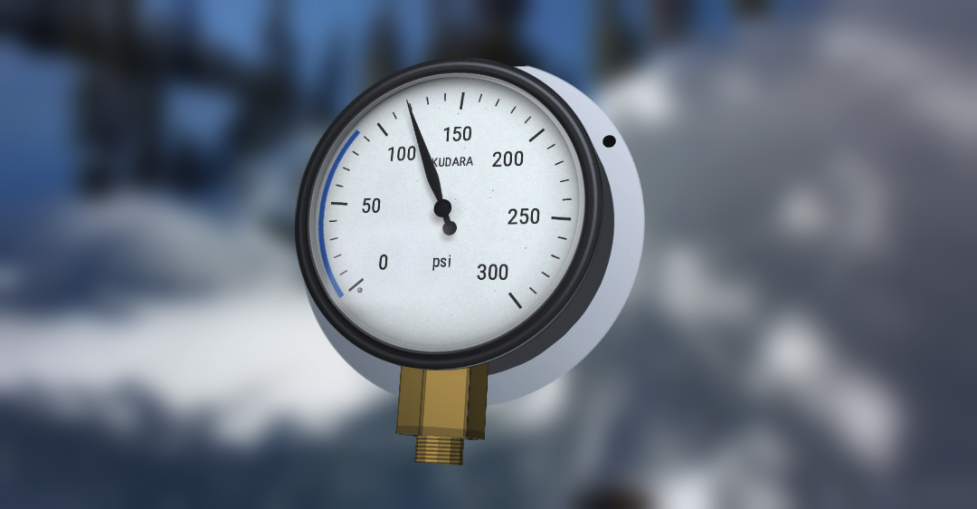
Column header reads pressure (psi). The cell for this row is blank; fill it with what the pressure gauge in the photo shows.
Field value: 120 psi
